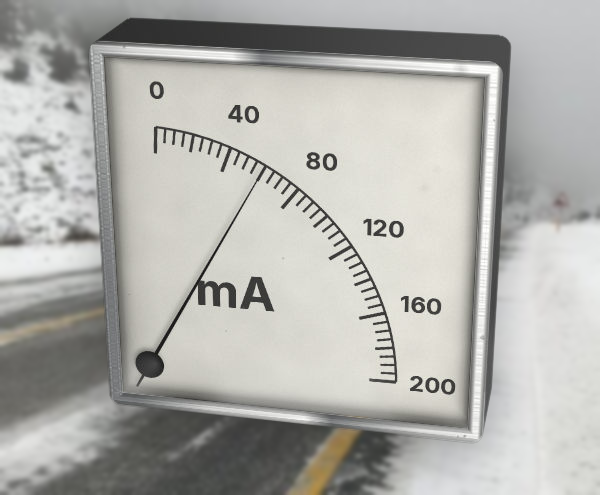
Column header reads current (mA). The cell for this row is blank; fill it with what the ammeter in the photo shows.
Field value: 60 mA
